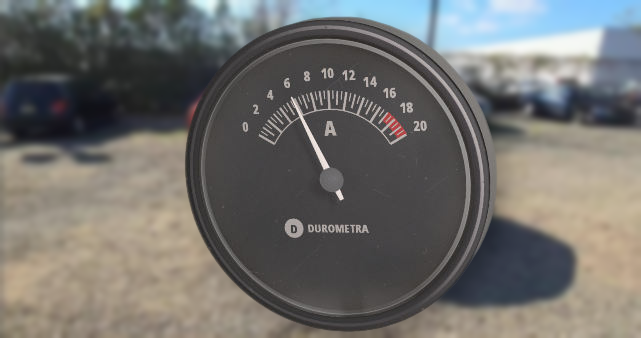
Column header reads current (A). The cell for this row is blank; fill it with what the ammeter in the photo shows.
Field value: 6 A
